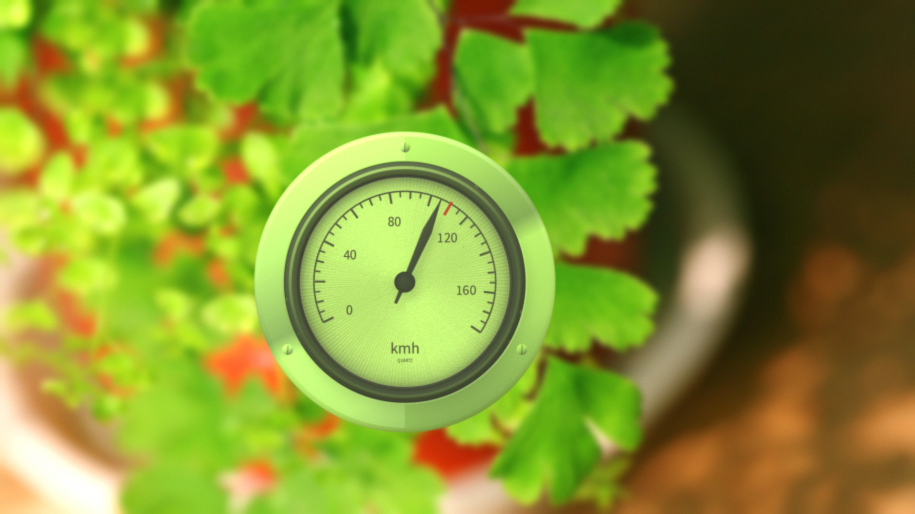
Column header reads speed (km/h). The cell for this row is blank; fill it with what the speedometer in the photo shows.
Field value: 105 km/h
